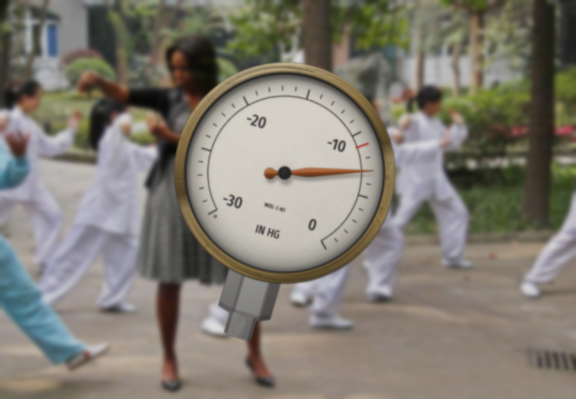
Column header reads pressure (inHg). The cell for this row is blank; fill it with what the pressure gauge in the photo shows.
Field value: -7 inHg
